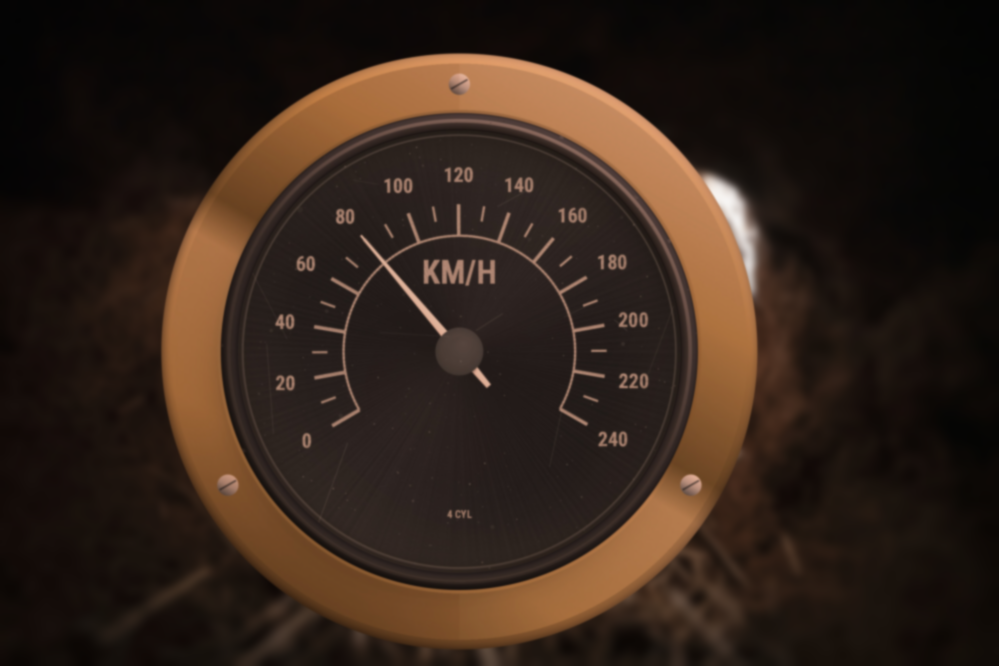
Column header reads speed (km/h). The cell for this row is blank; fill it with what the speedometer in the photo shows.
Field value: 80 km/h
